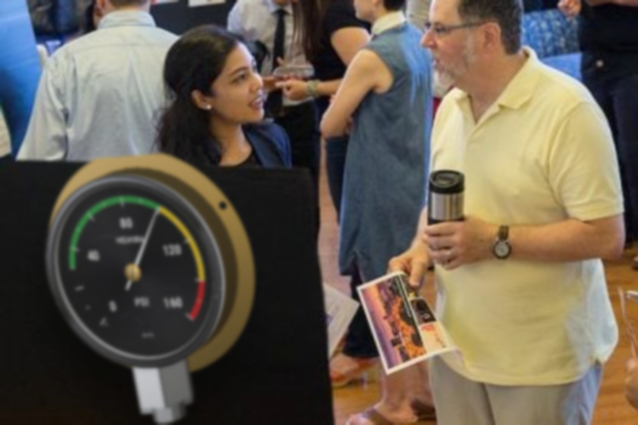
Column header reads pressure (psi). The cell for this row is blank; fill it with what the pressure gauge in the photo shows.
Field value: 100 psi
